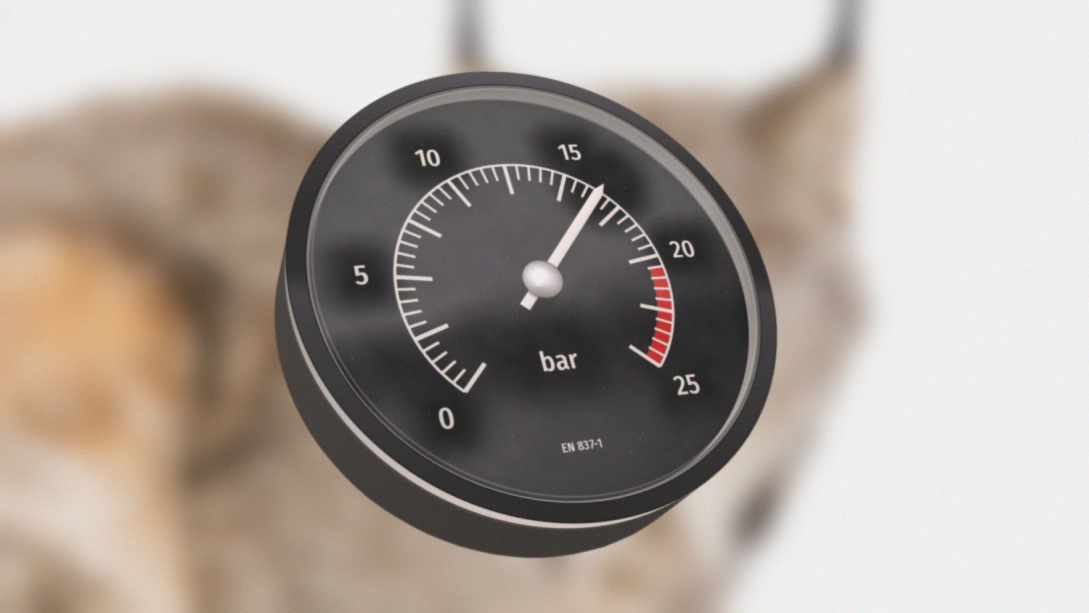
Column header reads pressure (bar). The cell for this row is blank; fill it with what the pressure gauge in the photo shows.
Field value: 16.5 bar
